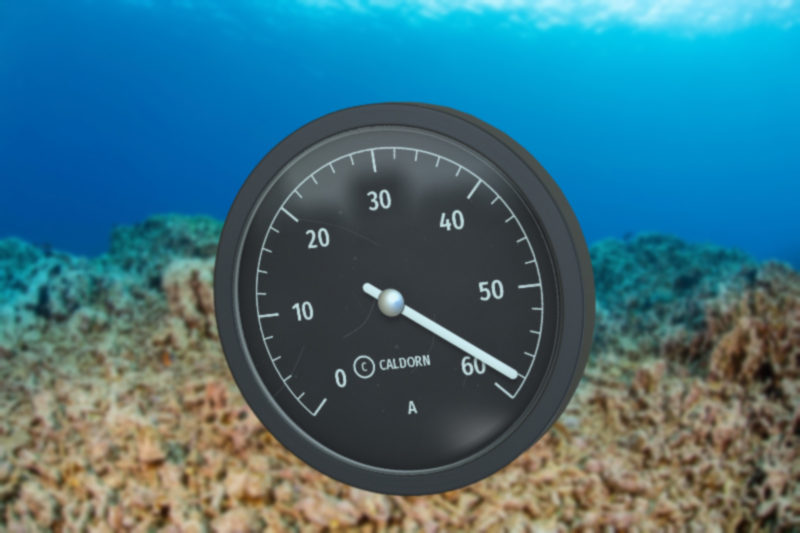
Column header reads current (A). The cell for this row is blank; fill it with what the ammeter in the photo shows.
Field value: 58 A
